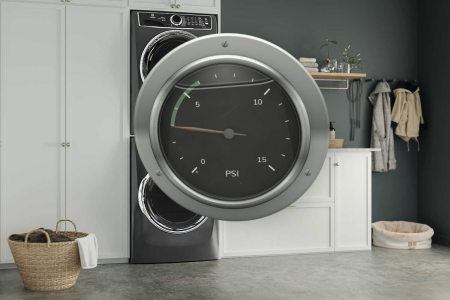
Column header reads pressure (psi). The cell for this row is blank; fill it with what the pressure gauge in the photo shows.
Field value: 3 psi
